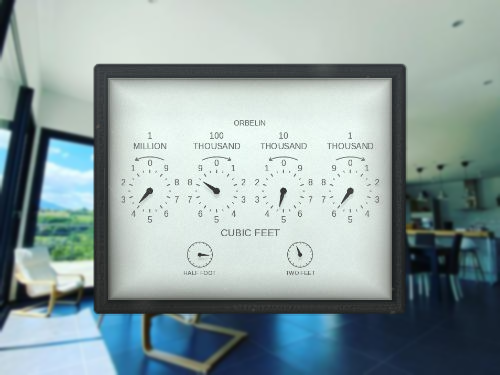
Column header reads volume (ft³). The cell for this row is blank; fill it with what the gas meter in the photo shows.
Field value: 384600 ft³
